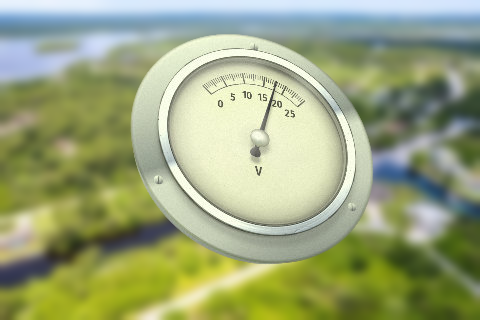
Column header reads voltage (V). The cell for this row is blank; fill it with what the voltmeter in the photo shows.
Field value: 17.5 V
